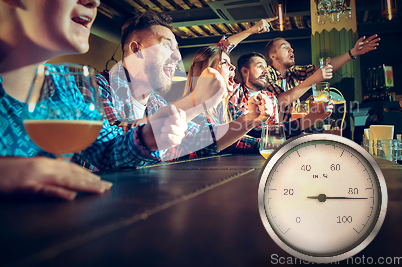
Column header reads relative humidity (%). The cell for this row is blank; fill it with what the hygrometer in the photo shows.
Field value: 84 %
